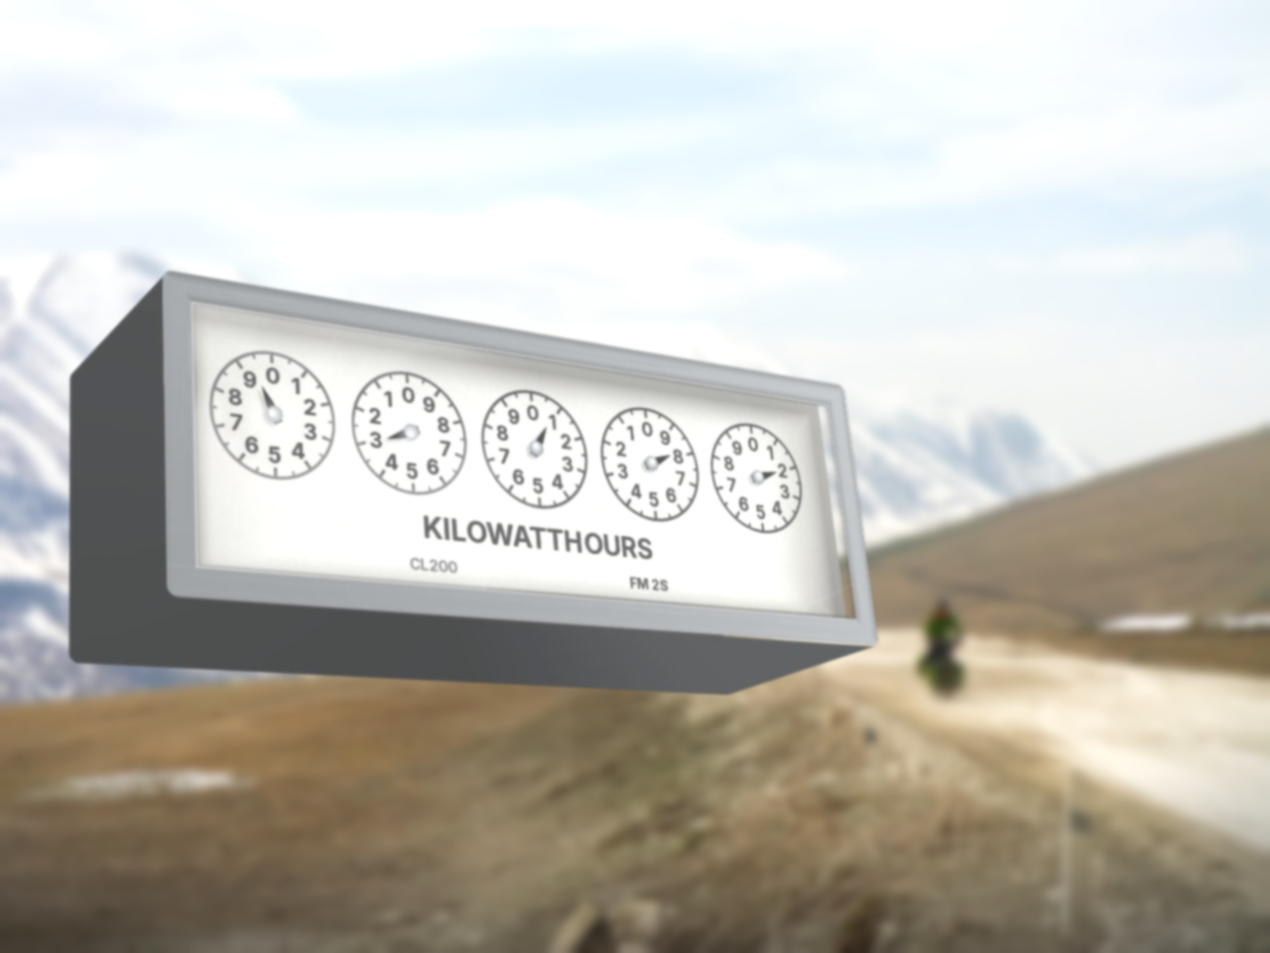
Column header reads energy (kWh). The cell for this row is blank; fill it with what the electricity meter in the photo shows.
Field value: 93082 kWh
